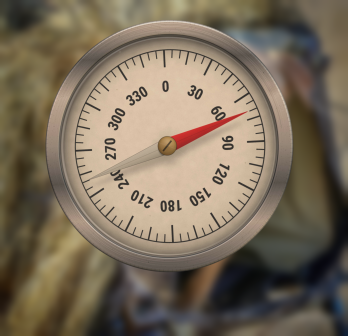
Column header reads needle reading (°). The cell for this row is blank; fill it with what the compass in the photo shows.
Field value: 70 °
